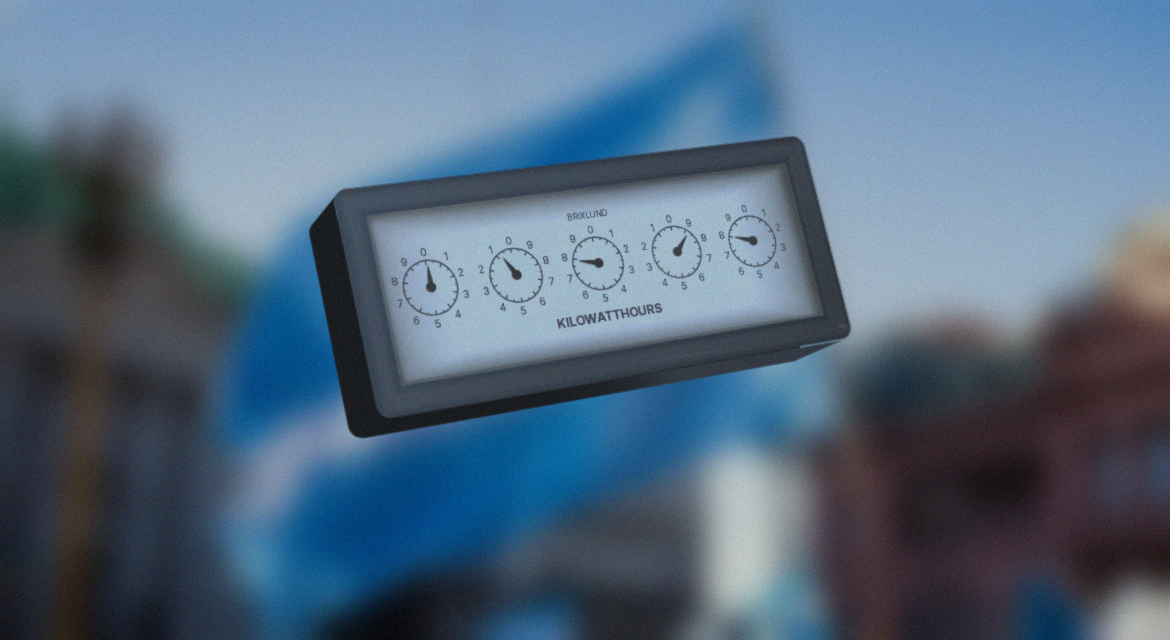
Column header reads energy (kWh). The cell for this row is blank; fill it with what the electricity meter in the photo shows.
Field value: 788 kWh
